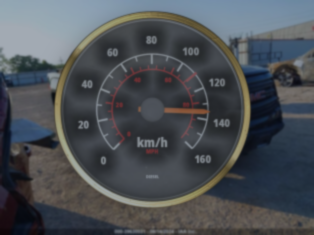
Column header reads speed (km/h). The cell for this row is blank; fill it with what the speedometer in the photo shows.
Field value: 135 km/h
